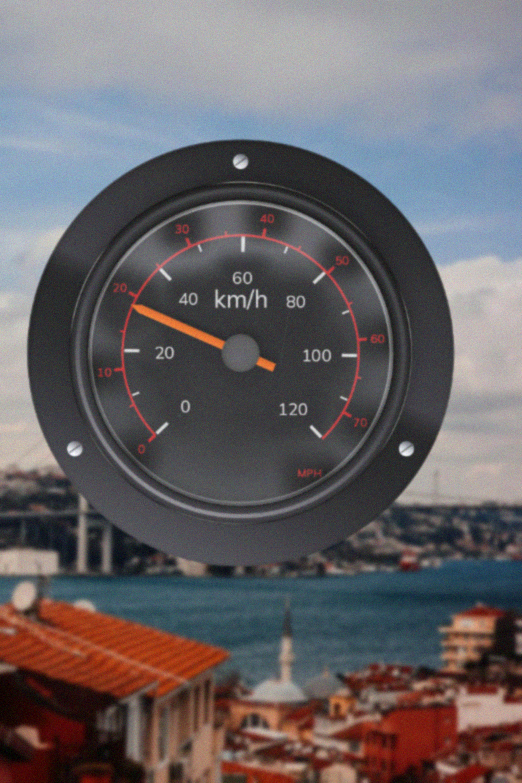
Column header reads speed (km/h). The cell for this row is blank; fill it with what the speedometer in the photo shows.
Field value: 30 km/h
